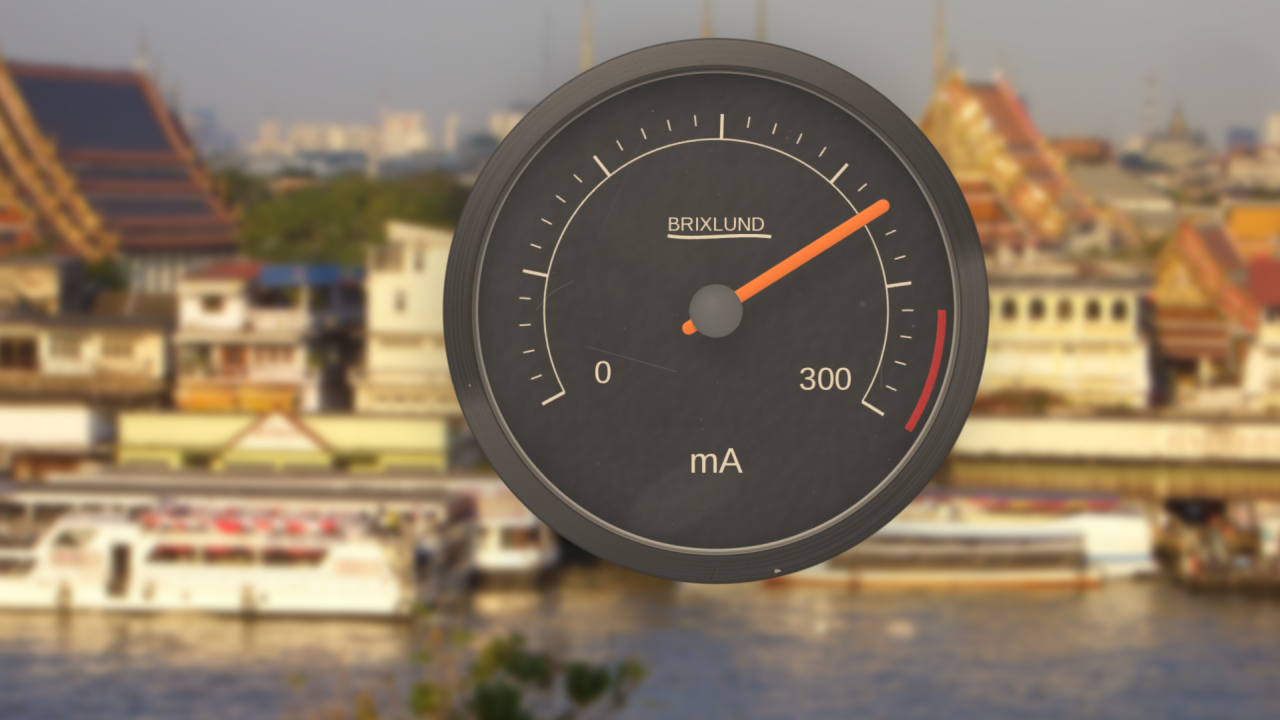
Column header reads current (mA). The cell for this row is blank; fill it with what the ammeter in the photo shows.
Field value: 220 mA
